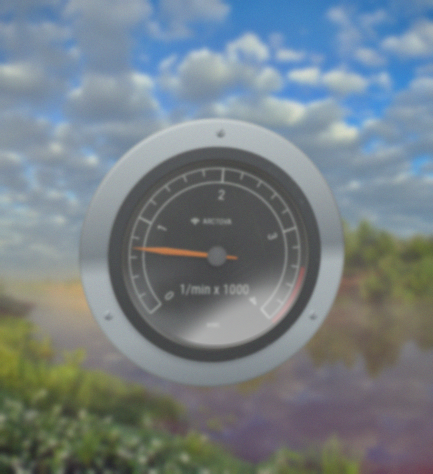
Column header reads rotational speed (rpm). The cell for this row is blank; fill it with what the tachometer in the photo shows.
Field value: 700 rpm
